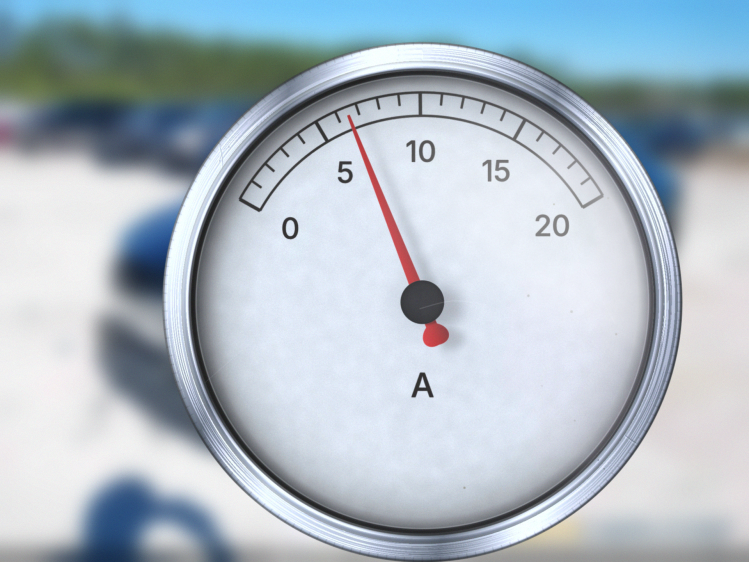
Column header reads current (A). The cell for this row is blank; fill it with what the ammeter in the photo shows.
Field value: 6.5 A
